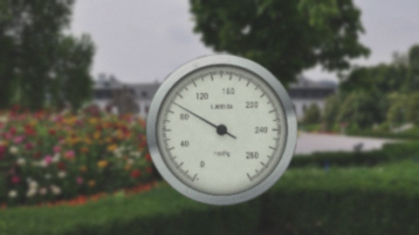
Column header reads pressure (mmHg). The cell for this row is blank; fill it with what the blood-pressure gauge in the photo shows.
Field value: 90 mmHg
